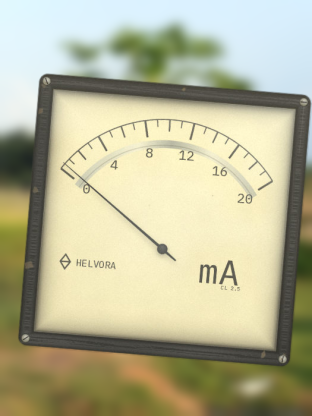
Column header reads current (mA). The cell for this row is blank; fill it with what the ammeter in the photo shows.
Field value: 0.5 mA
